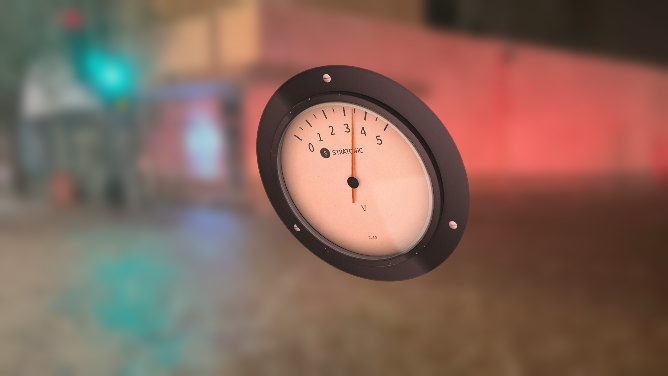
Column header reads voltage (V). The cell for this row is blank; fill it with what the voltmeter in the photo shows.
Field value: 3.5 V
